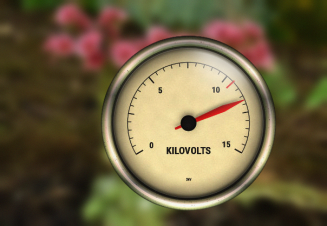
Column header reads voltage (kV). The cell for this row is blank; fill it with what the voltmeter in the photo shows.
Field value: 11.75 kV
